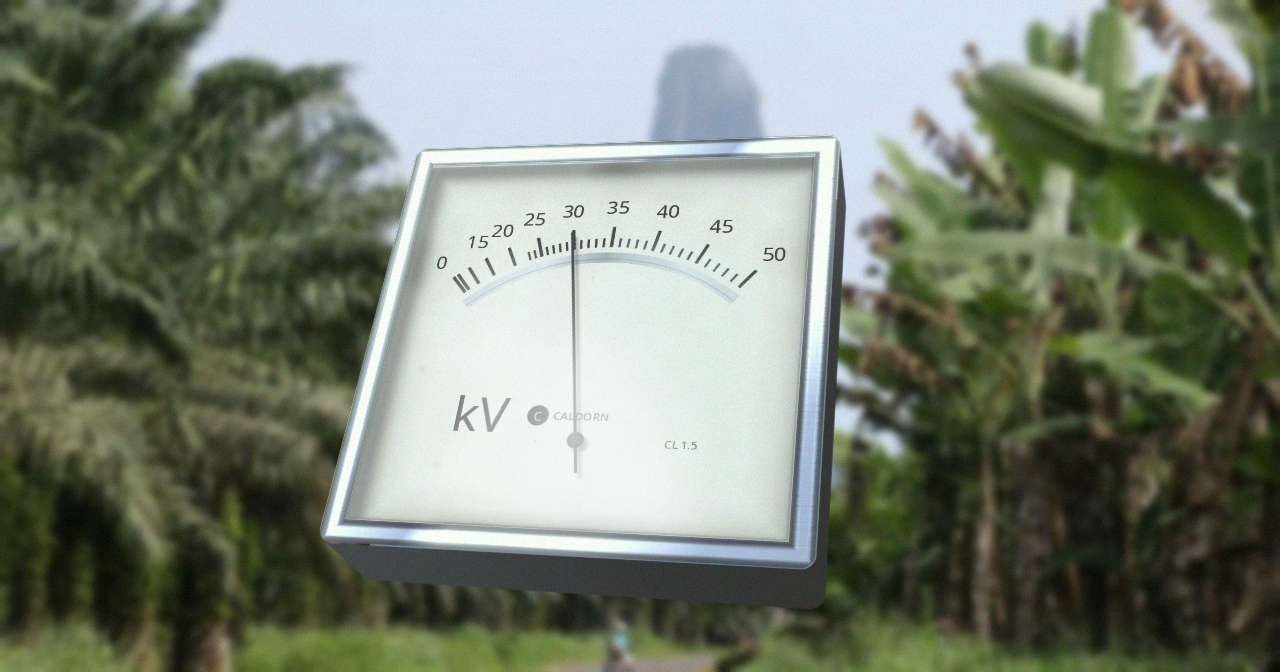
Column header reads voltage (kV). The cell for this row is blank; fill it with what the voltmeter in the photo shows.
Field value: 30 kV
